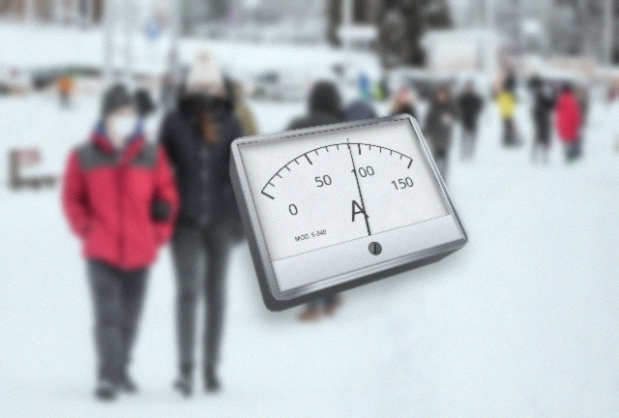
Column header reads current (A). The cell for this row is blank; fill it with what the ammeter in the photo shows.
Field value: 90 A
